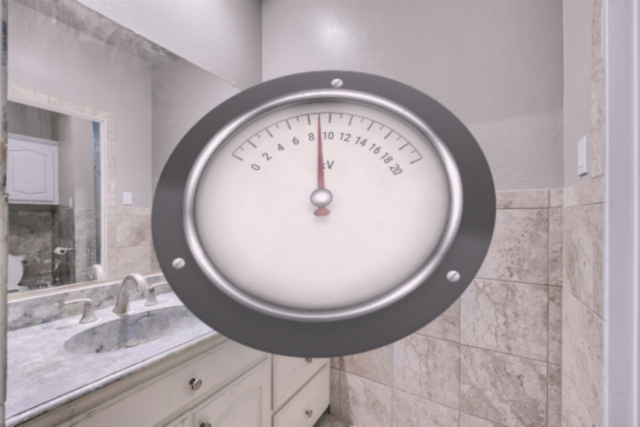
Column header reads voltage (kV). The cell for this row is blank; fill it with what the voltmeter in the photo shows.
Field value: 9 kV
